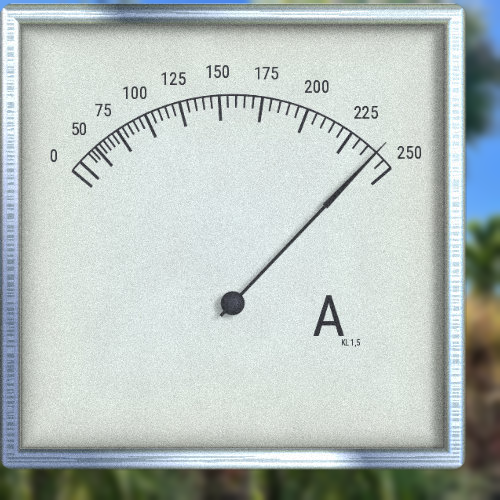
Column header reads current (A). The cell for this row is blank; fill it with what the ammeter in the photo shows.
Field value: 240 A
